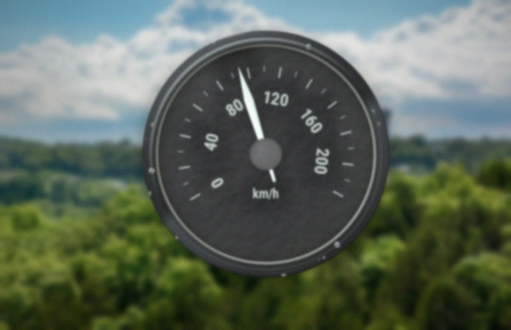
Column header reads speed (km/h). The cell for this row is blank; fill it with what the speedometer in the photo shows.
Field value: 95 km/h
